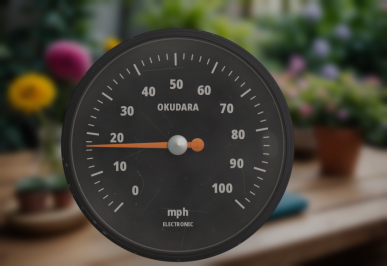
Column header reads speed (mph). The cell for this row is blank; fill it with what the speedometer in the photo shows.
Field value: 17 mph
